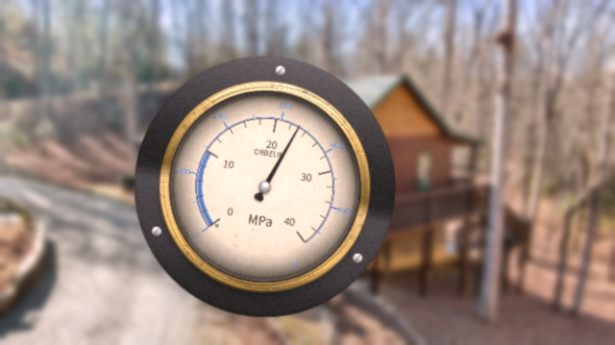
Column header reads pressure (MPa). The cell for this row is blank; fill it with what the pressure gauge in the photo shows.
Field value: 23 MPa
